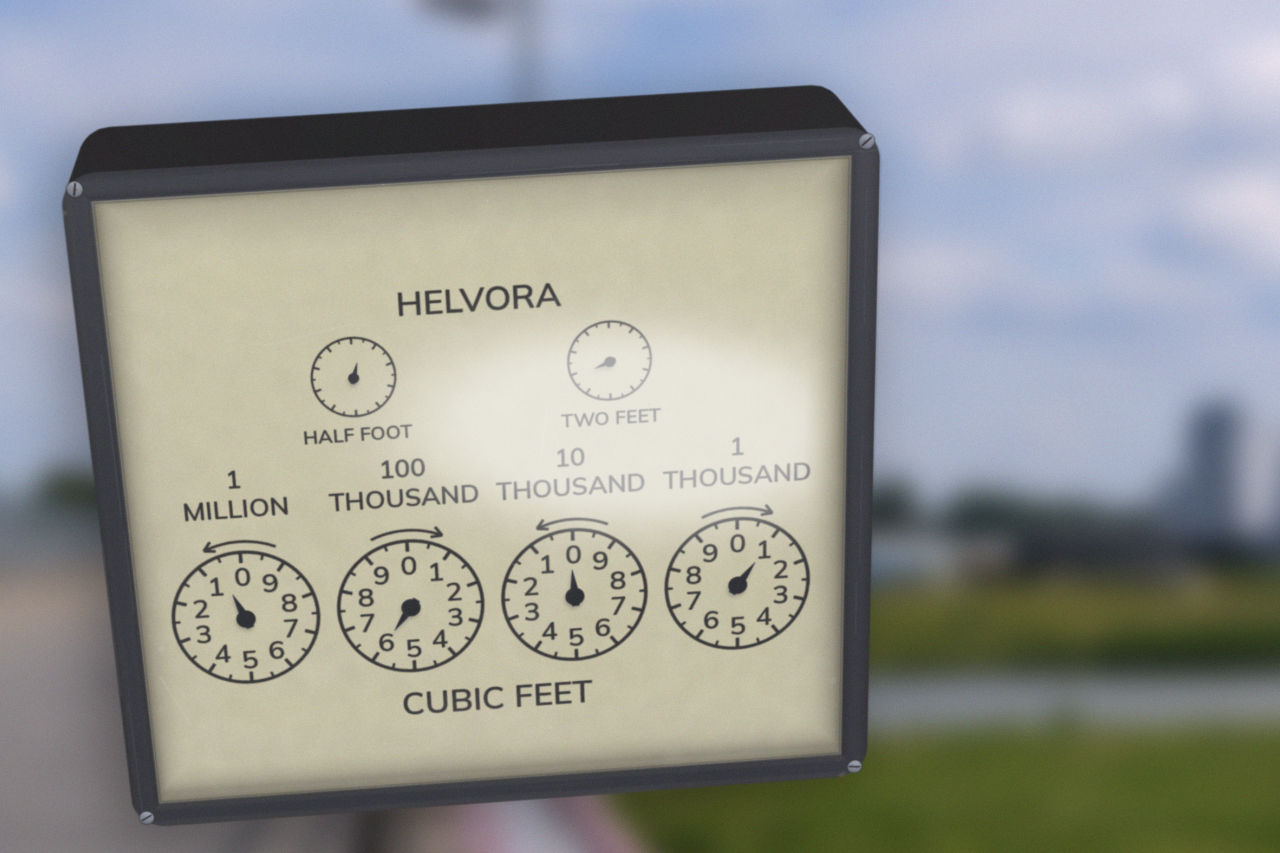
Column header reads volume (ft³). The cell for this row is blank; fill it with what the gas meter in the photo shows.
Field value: 60100 ft³
